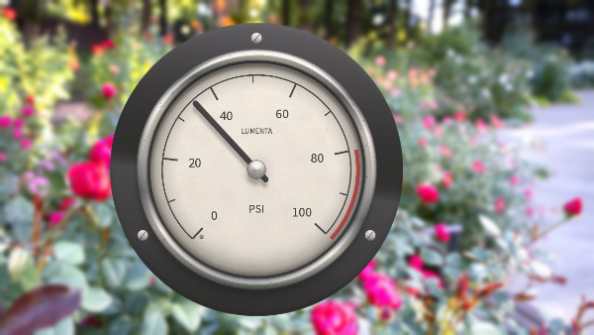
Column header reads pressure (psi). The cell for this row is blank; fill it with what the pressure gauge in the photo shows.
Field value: 35 psi
